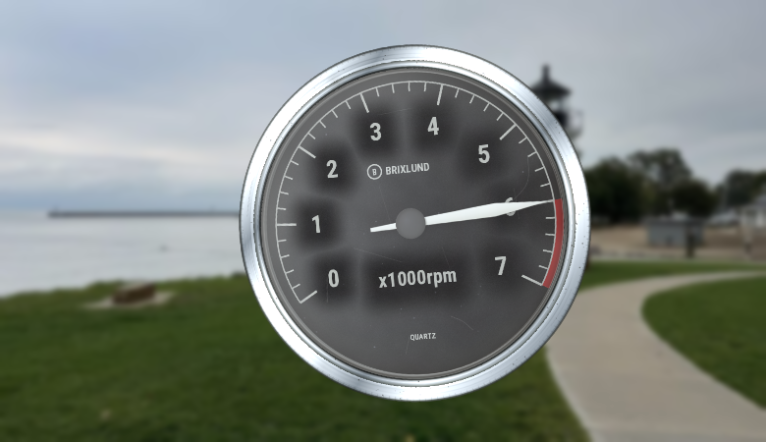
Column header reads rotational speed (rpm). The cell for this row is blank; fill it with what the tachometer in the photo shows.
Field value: 6000 rpm
